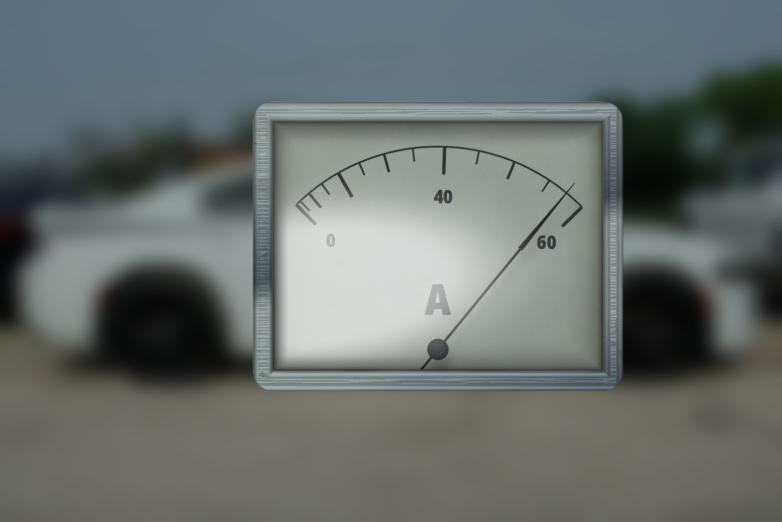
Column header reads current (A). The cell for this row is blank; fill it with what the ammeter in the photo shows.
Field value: 57.5 A
